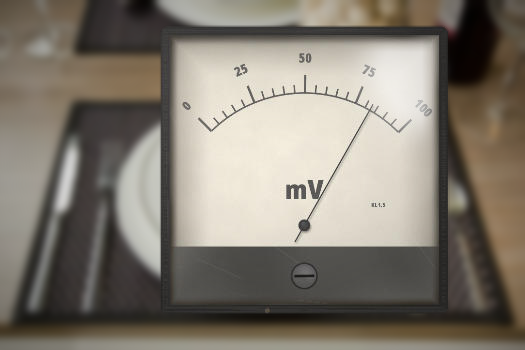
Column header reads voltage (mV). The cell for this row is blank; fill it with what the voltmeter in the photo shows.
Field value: 82.5 mV
